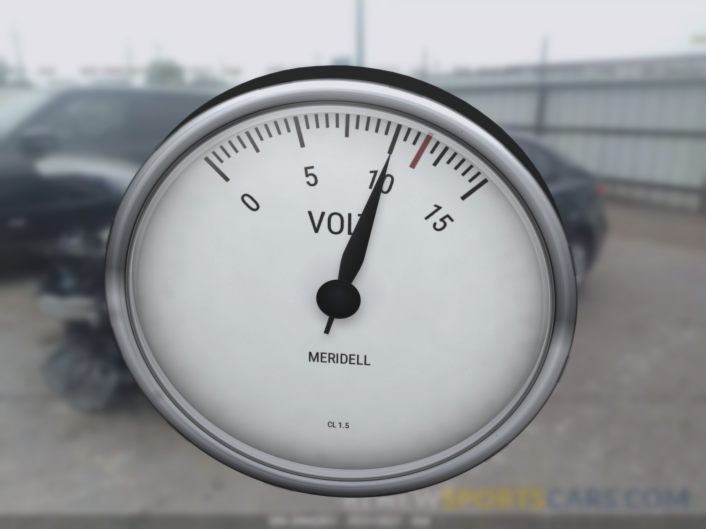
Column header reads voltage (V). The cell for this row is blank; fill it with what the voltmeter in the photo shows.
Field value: 10 V
